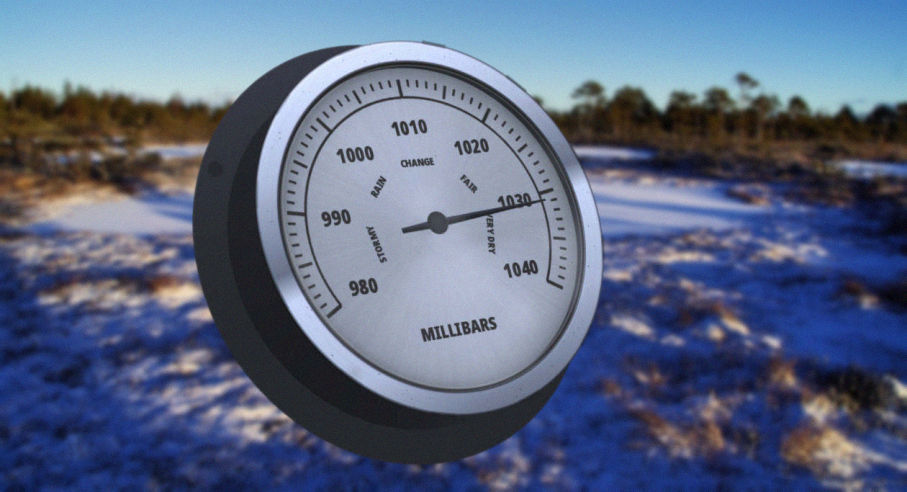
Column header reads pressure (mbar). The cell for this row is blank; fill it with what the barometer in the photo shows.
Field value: 1031 mbar
